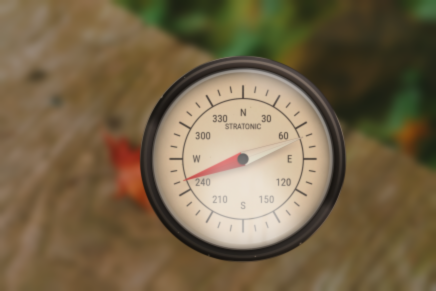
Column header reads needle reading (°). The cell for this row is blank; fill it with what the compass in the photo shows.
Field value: 250 °
